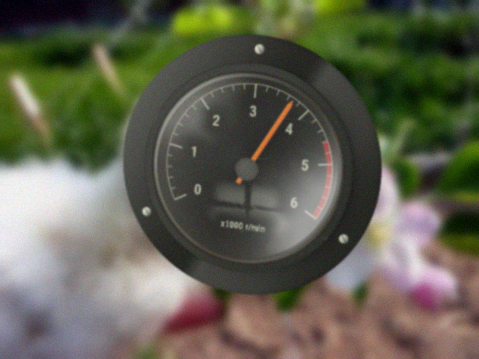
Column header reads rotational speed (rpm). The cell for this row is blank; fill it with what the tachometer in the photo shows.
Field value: 3700 rpm
